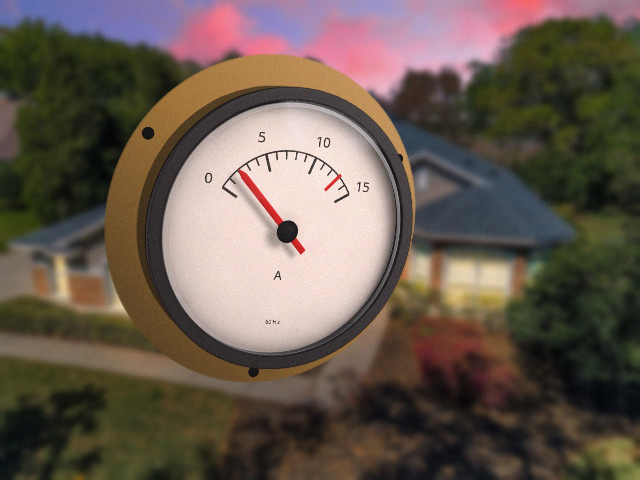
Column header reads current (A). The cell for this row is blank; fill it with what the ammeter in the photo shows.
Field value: 2 A
